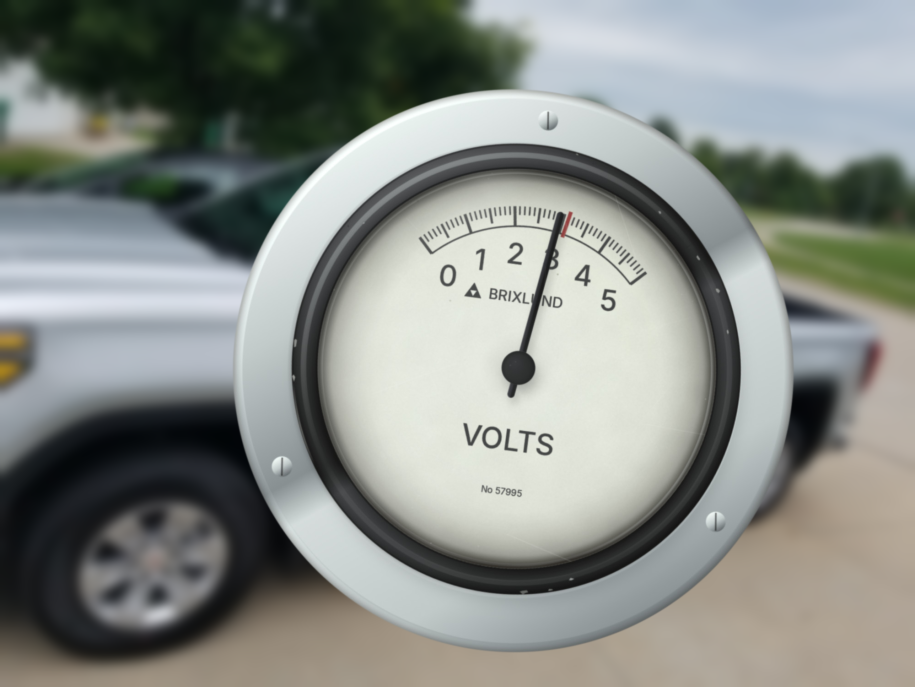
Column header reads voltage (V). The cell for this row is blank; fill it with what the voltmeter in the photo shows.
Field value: 2.9 V
